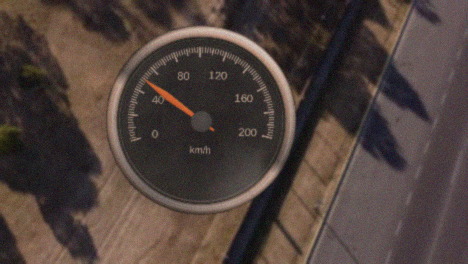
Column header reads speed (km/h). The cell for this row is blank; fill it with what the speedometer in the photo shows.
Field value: 50 km/h
